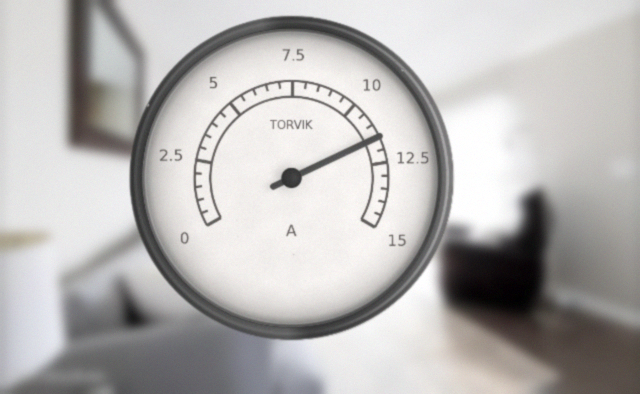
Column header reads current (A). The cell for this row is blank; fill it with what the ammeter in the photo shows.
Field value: 11.5 A
